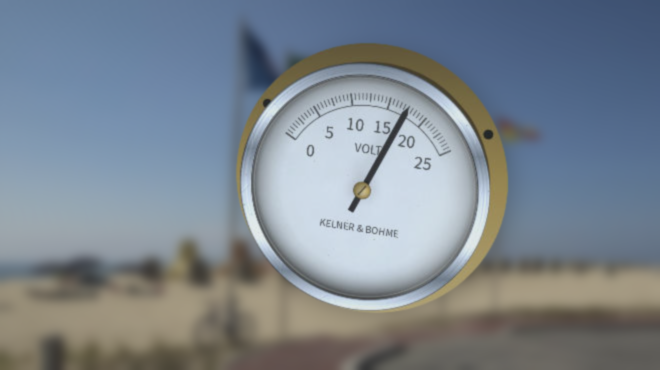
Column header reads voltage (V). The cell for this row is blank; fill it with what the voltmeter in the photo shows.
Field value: 17.5 V
